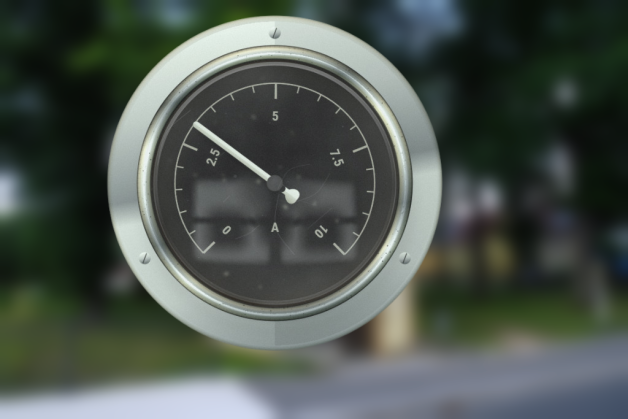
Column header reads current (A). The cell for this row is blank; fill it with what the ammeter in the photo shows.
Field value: 3 A
